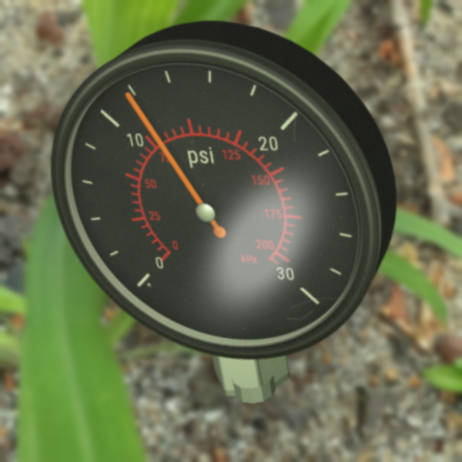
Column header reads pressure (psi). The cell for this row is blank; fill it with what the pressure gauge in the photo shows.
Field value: 12 psi
